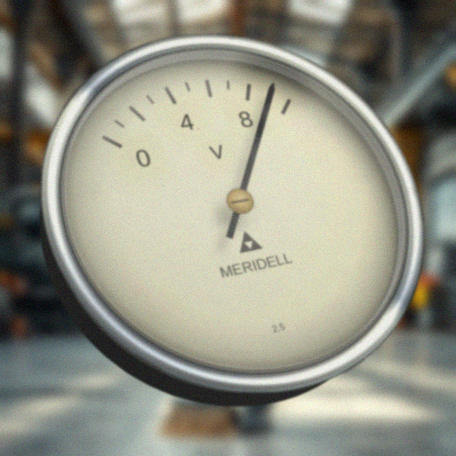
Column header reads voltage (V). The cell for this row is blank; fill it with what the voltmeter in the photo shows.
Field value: 9 V
